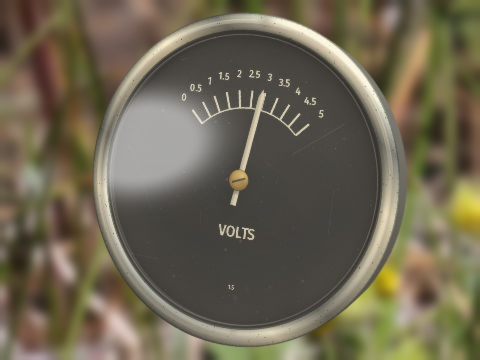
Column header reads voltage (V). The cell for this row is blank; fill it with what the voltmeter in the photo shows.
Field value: 3 V
